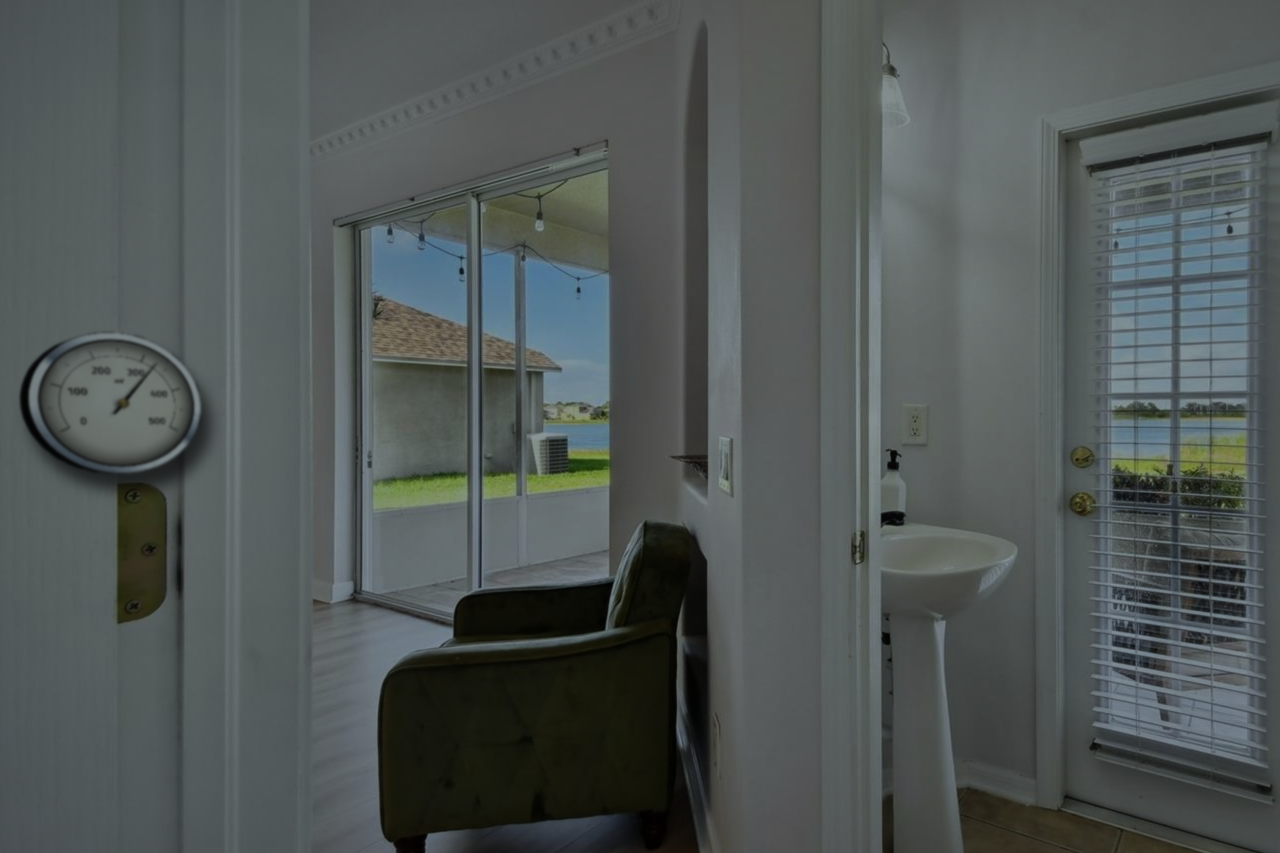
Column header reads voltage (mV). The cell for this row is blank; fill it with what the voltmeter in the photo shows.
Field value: 325 mV
